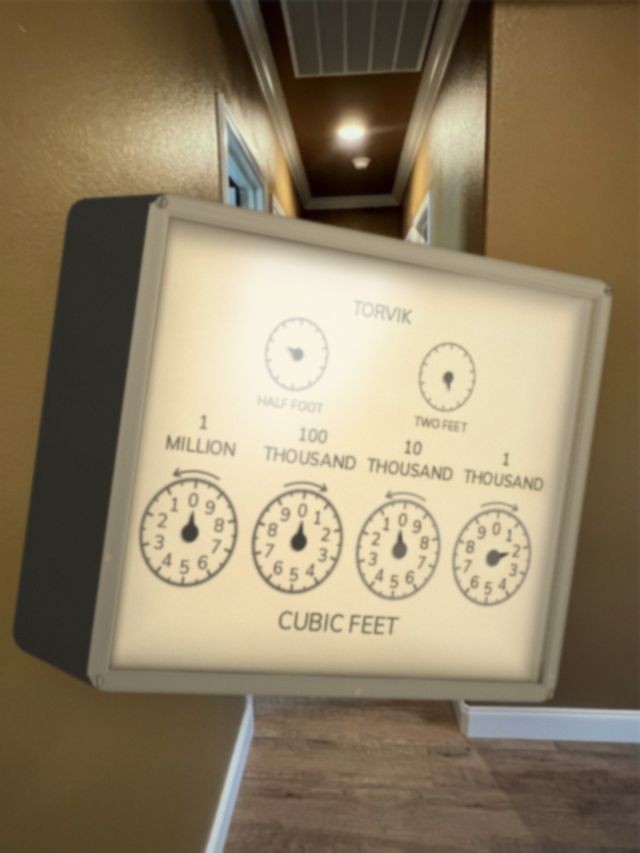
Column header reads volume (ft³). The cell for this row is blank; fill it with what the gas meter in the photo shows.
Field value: 200 ft³
